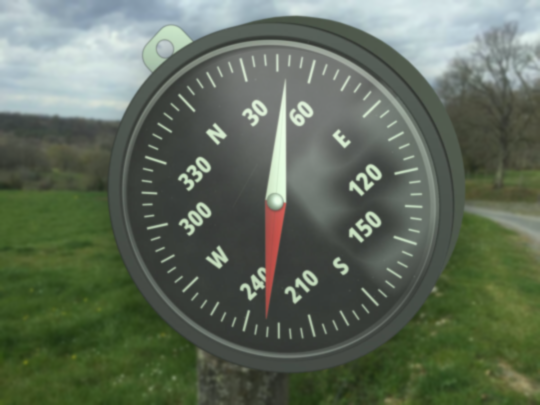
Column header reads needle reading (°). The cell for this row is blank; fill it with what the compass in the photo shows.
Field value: 230 °
